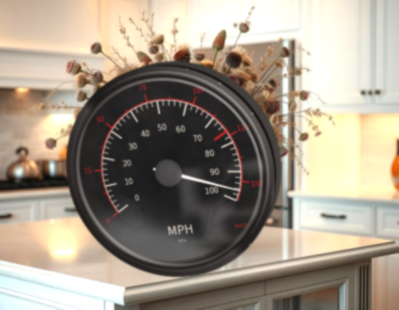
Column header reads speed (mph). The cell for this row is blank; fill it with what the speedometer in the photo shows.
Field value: 96 mph
